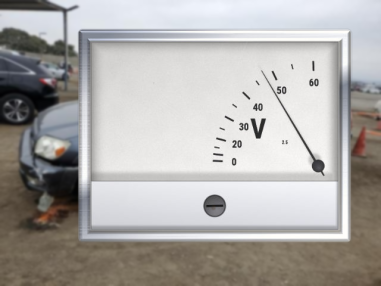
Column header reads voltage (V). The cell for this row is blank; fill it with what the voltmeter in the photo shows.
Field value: 47.5 V
